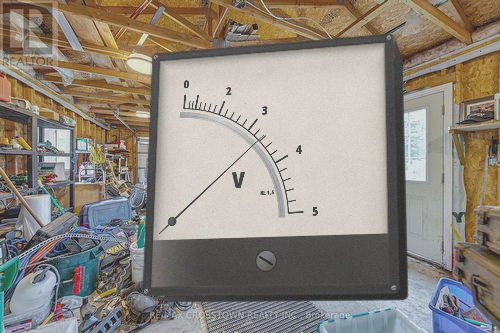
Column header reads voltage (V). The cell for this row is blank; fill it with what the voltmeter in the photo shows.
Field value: 3.4 V
